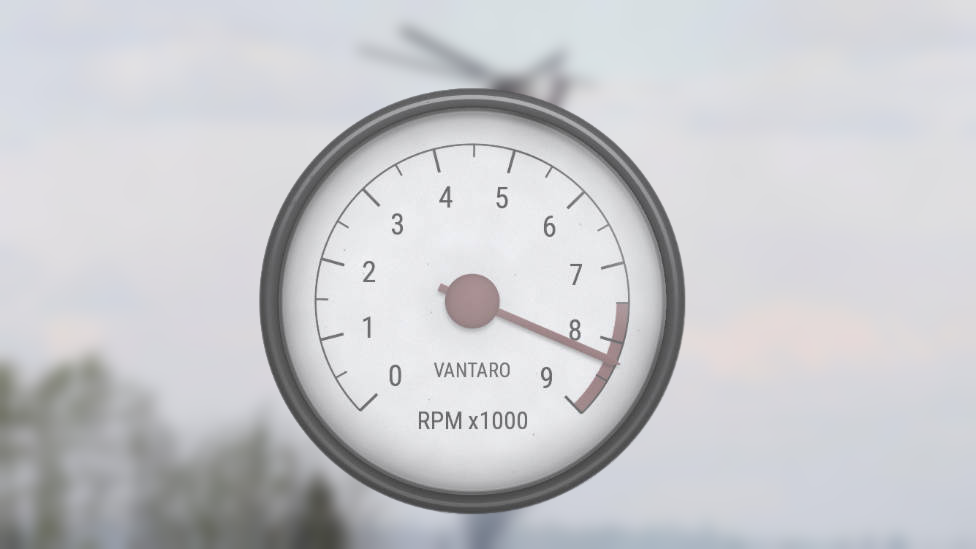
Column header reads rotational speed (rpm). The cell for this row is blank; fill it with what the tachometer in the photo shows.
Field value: 8250 rpm
